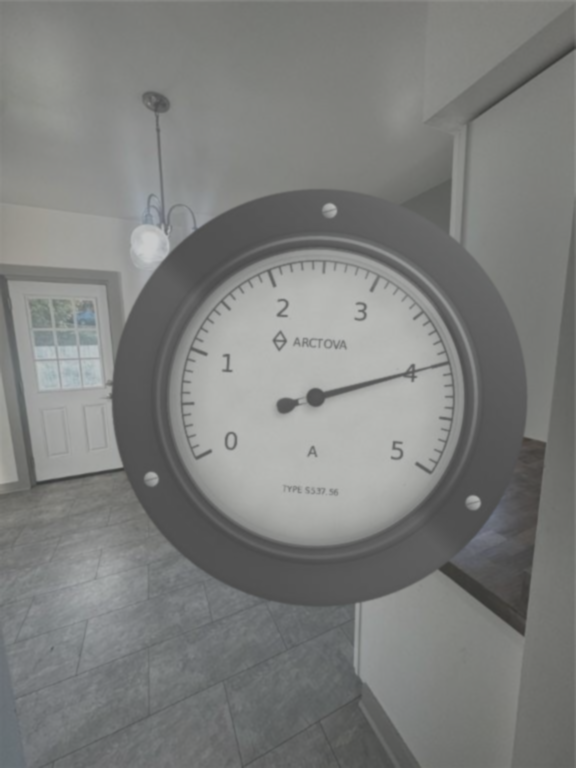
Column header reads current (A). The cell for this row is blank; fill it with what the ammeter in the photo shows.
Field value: 4 A
